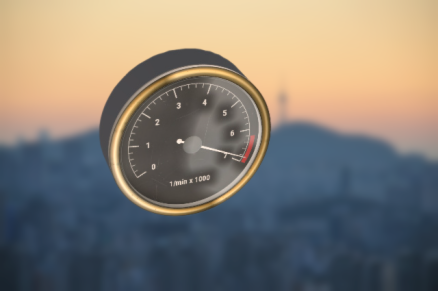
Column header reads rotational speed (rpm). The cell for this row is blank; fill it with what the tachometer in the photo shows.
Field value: 6800 rpm
